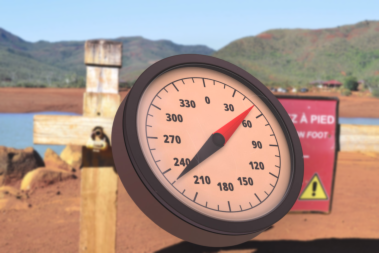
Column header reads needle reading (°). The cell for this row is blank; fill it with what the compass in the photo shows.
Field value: 50 °
